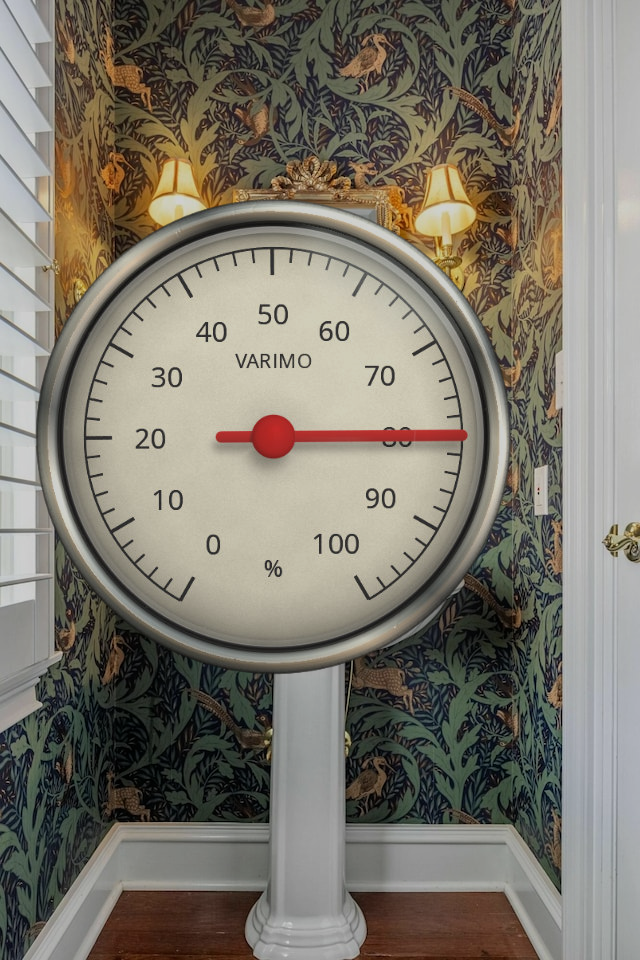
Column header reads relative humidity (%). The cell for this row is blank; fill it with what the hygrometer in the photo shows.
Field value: 80 %
